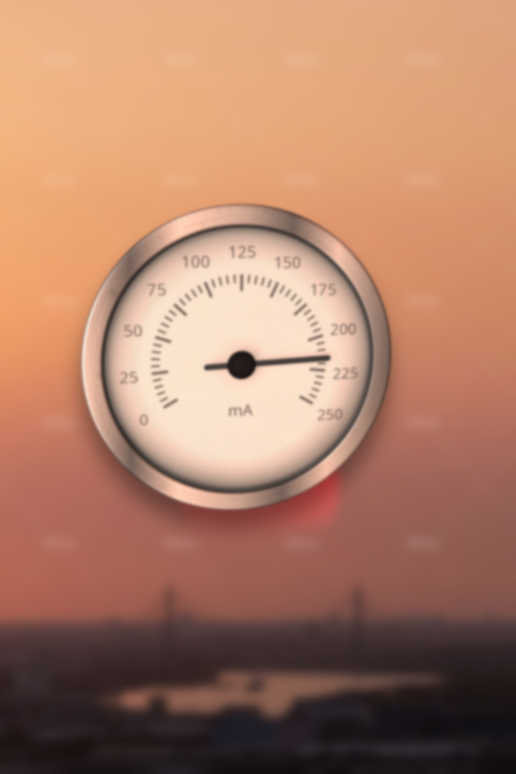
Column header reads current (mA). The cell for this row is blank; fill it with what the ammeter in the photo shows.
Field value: 215 mA
